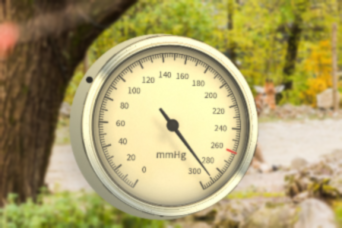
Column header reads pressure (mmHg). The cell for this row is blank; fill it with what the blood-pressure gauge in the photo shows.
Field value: 290 mmHg
